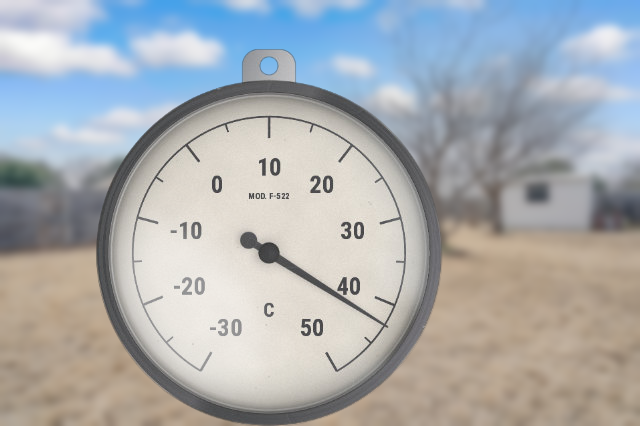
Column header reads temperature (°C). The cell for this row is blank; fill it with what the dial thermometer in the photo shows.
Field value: 42.5 °C
